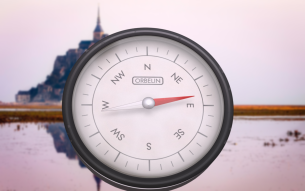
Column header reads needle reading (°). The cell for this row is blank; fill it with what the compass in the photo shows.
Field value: 80 °
